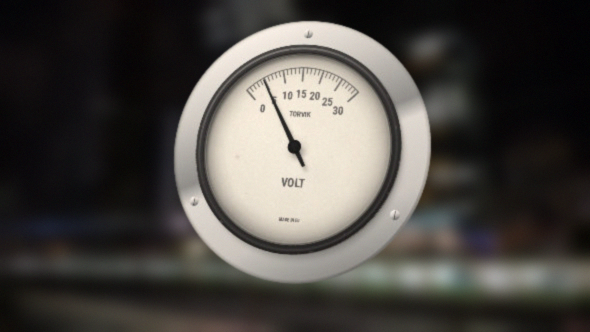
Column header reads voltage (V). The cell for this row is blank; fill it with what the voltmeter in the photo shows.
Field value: 5 V
